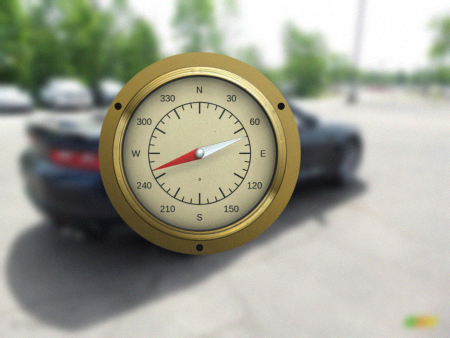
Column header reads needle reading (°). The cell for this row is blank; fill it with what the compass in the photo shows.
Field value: 250 °
